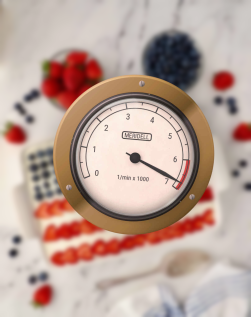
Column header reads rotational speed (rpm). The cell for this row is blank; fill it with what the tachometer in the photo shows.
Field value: 6750 rpm
